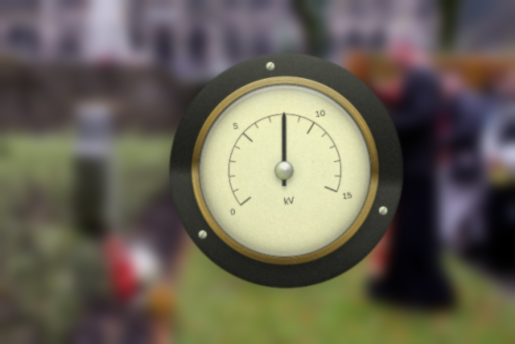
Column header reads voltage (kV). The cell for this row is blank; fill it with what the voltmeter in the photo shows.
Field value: 8 kV
